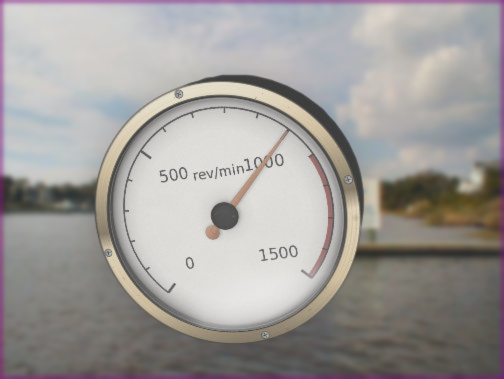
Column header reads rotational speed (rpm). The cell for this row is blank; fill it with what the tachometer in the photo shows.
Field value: 1000 rpm
